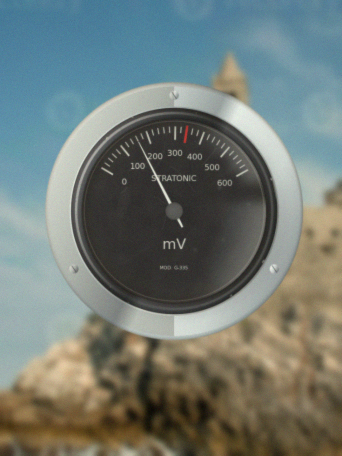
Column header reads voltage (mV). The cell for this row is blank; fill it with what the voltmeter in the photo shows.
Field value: 160 mV
